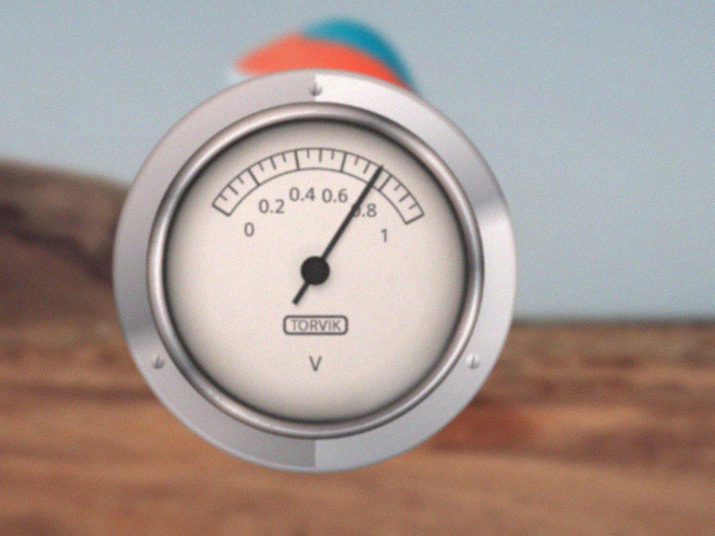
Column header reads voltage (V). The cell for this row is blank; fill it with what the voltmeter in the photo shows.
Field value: 0.75 V
